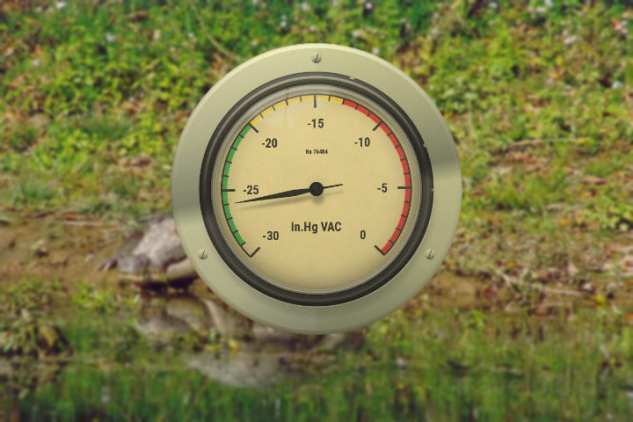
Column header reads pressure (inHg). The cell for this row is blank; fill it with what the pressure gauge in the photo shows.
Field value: -26 inHg
